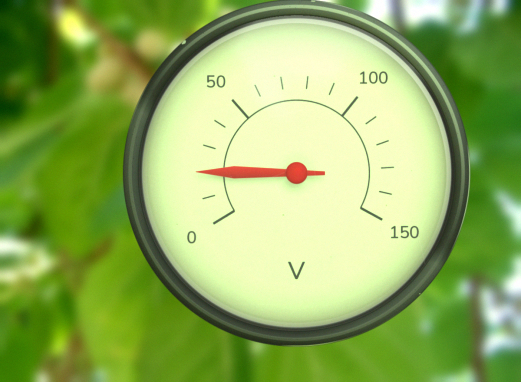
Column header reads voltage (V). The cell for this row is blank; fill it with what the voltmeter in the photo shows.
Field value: 20 V
